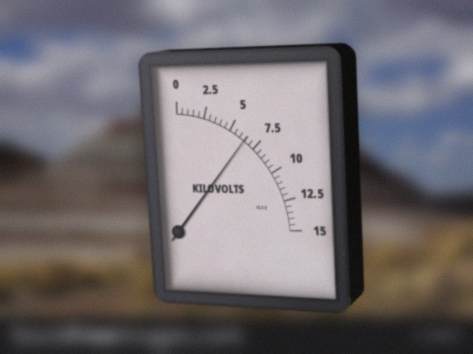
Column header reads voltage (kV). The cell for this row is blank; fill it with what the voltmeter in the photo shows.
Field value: 6.5 kV
